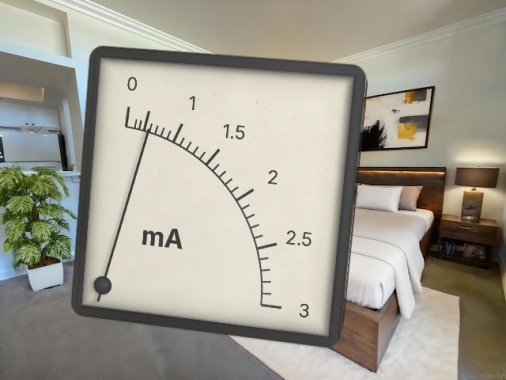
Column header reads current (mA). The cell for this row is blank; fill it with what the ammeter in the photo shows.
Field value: 0.6 mA
